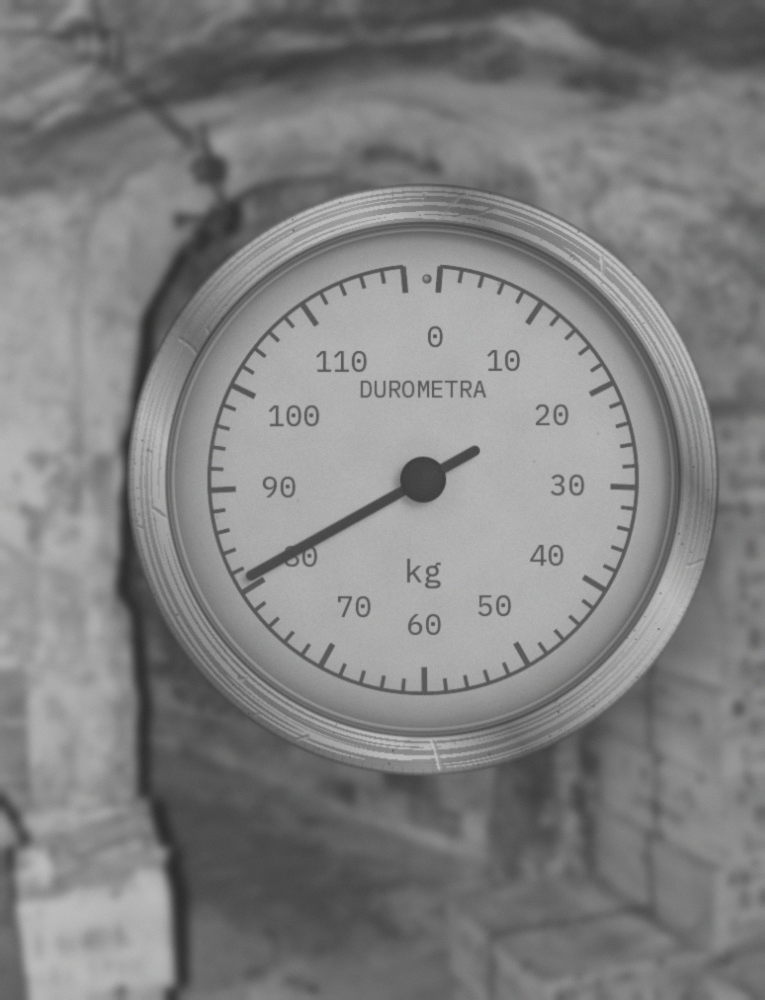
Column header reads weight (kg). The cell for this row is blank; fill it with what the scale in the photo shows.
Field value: 81 kg
